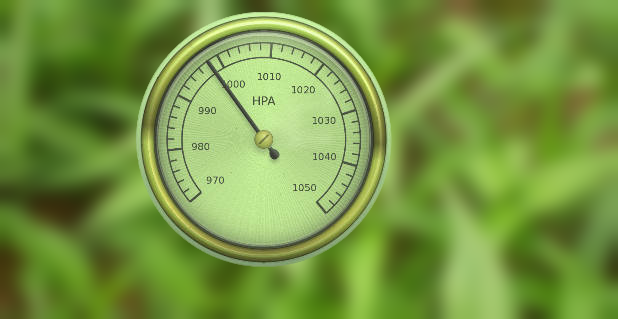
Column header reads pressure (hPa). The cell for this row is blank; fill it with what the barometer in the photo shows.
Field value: 998 hPa
